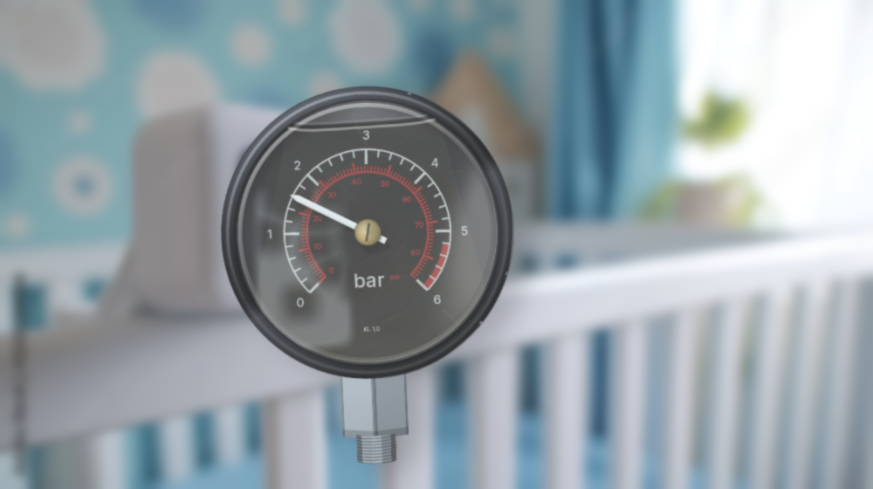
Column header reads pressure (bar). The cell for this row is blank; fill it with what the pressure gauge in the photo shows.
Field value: 1.6 bar
